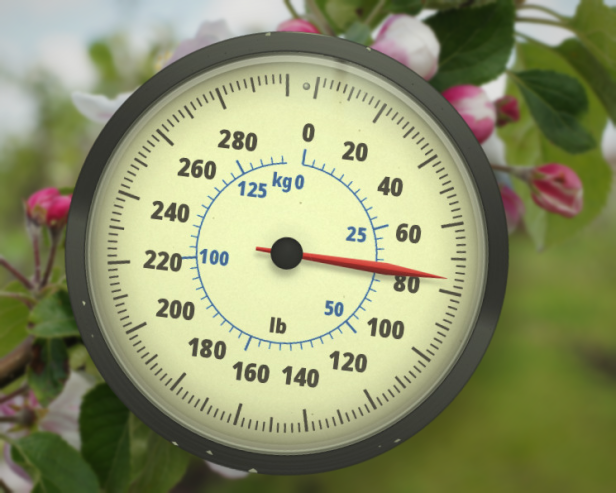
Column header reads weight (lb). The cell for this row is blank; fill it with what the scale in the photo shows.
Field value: 76 lb
